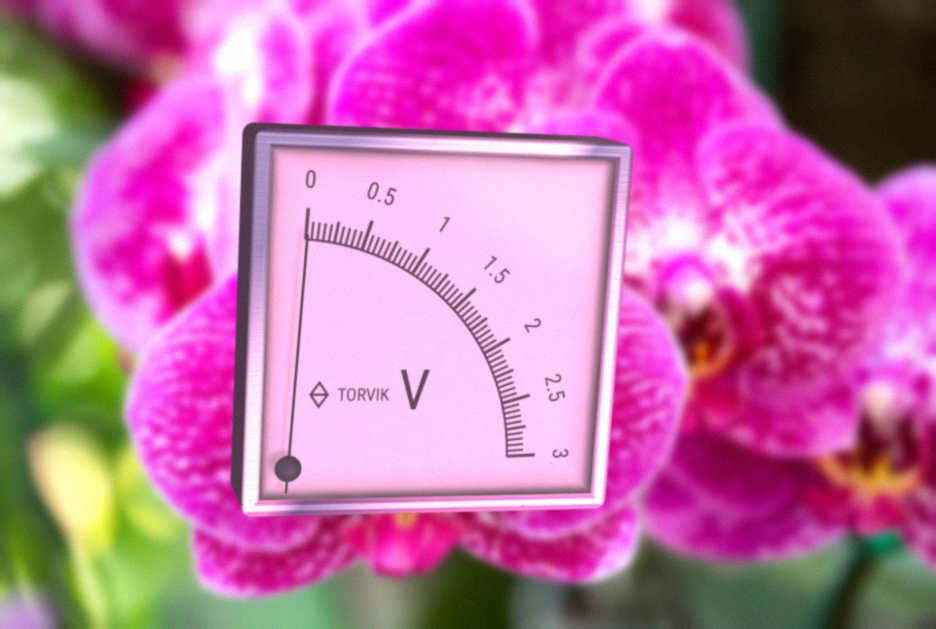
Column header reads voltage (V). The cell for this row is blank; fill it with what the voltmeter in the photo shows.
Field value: 0 V
